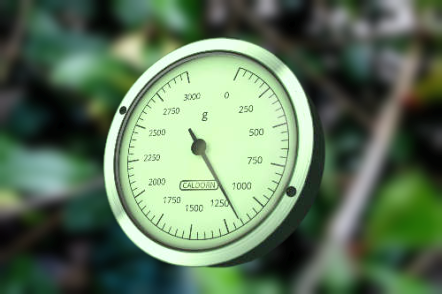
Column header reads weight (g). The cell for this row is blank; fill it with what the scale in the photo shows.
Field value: 1150 g
